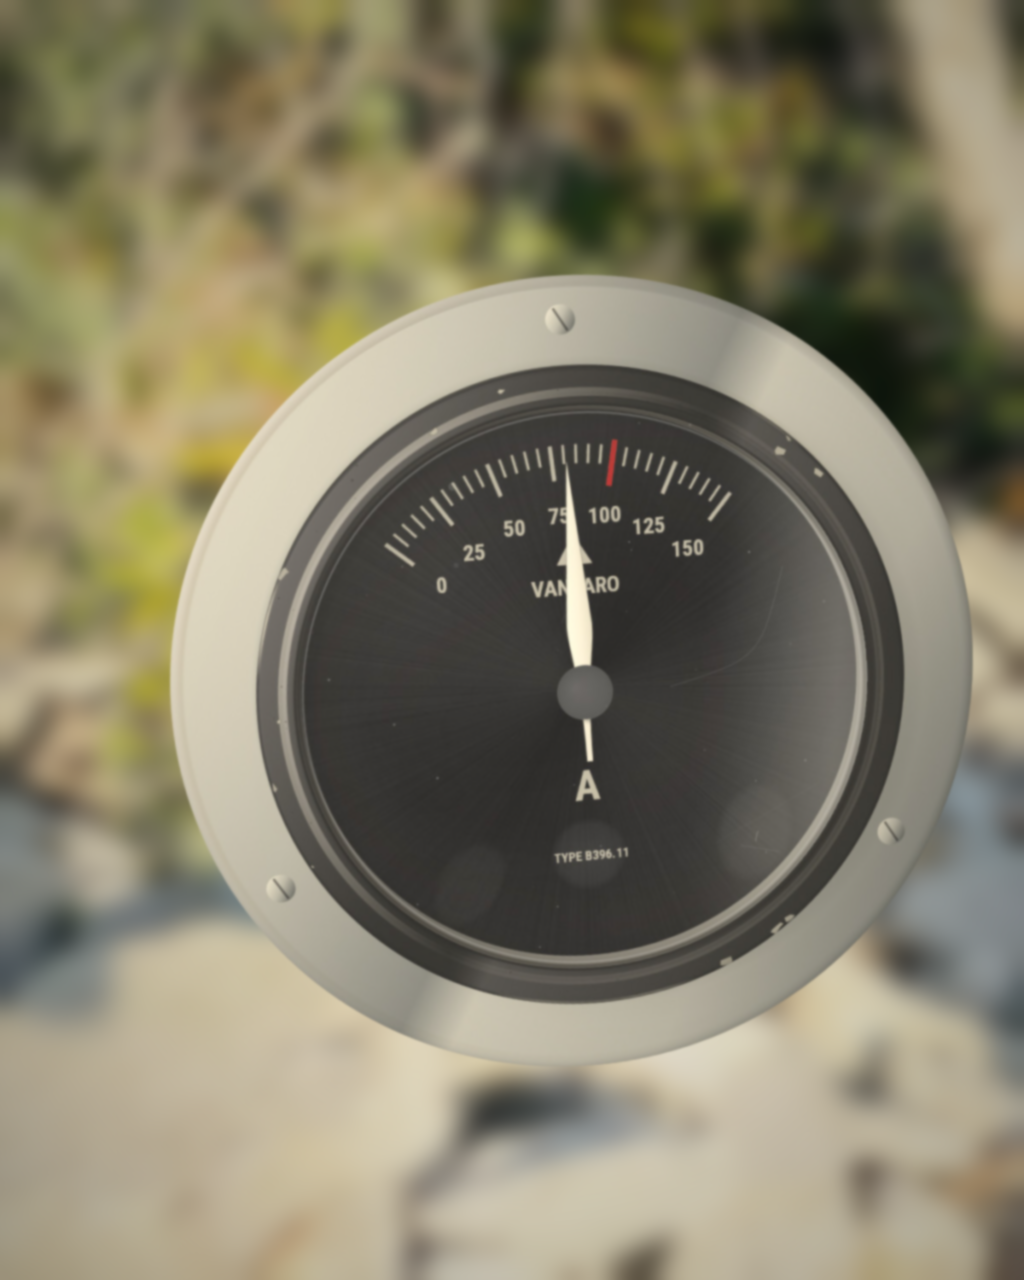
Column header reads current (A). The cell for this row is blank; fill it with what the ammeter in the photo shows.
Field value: 80 A
